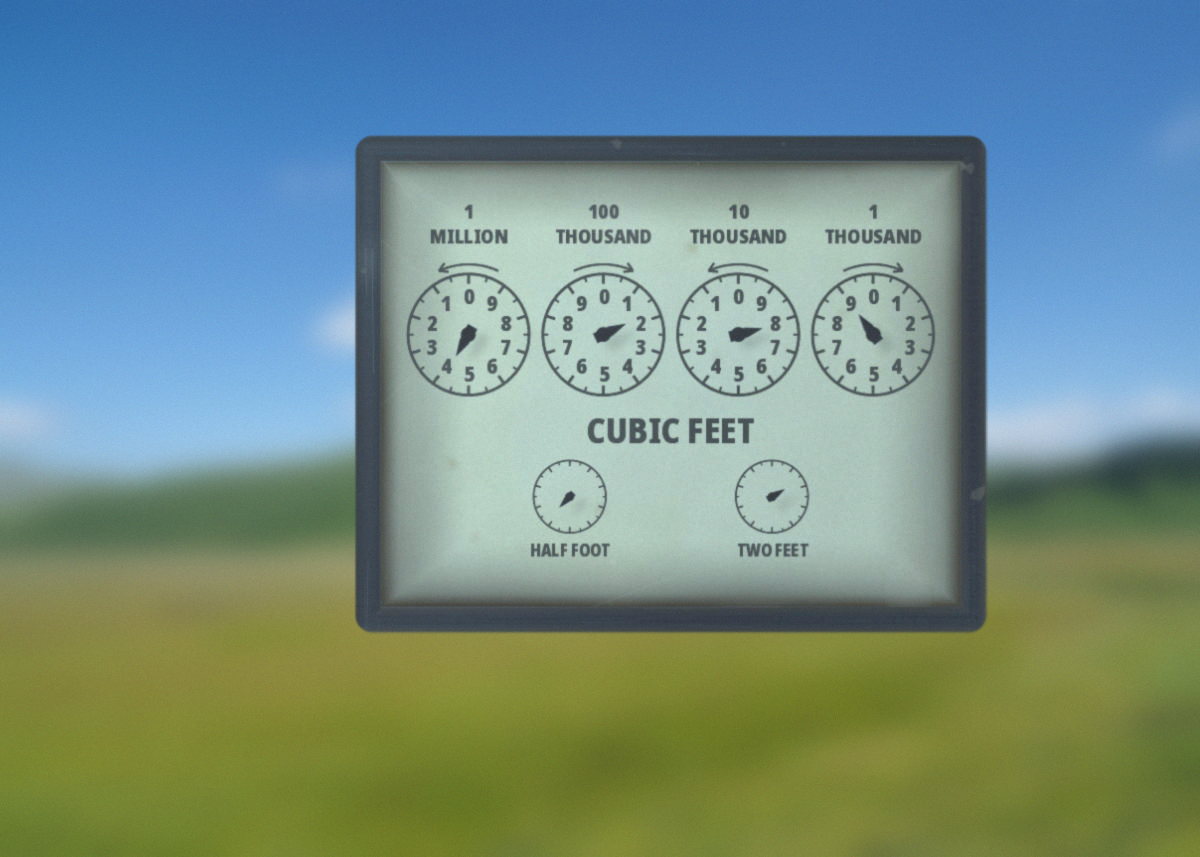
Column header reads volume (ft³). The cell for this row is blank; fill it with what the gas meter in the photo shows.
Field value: 417900 ft³
